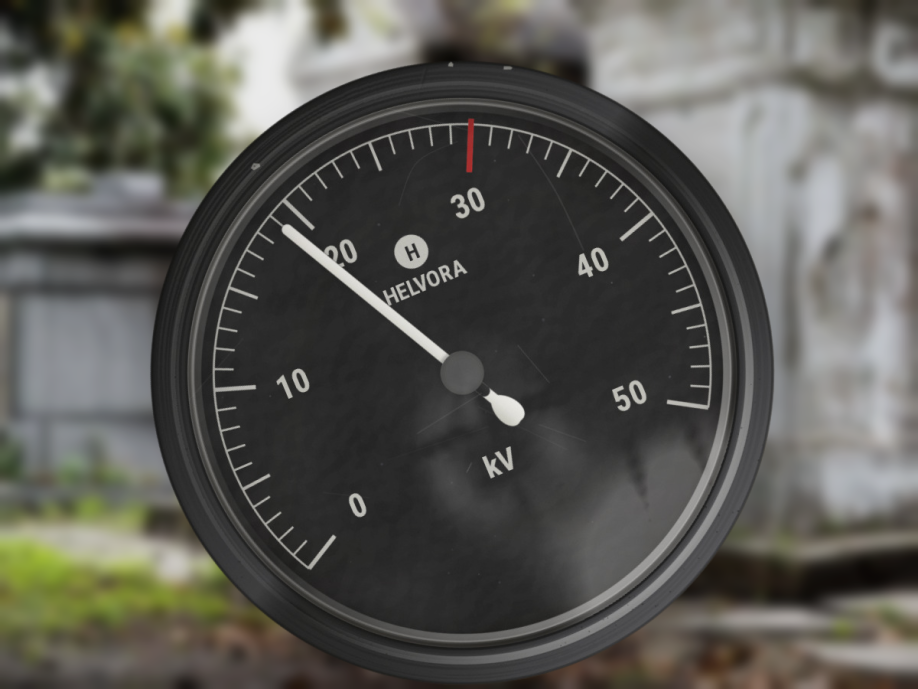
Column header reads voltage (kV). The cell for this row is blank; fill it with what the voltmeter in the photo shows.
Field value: 19 kV
